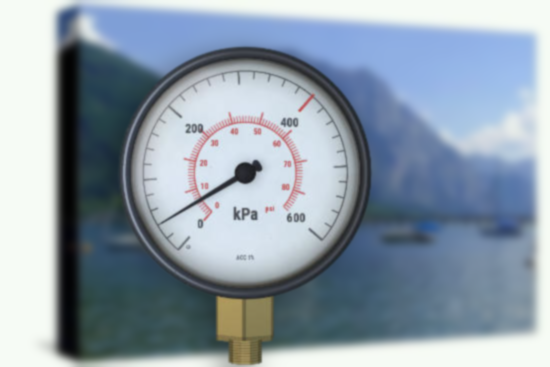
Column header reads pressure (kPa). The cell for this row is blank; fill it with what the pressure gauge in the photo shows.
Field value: 40 kPa
